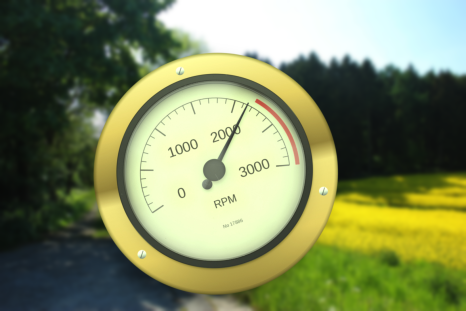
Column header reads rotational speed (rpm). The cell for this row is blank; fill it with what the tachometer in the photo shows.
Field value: 2150 rpm
